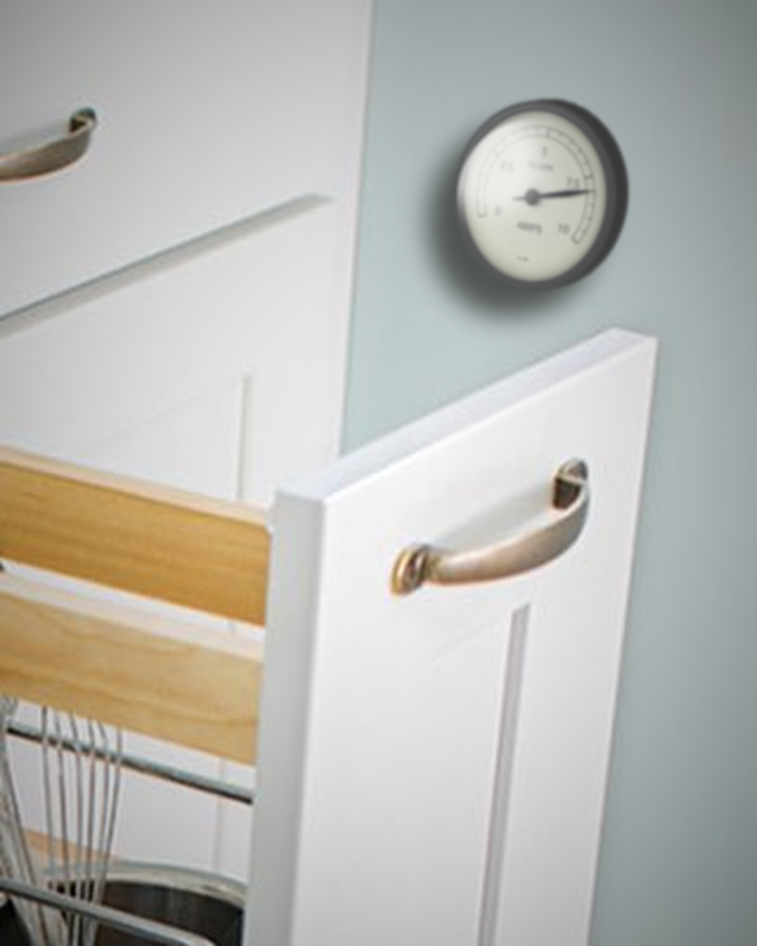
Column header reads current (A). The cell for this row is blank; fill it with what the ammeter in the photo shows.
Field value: 8 A
